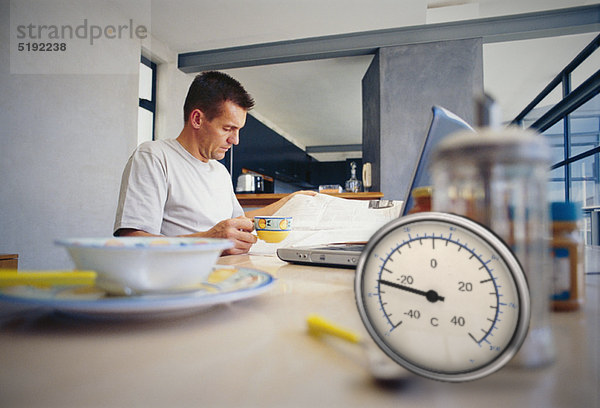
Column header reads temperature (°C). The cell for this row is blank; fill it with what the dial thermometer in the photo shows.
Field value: -24 °C
